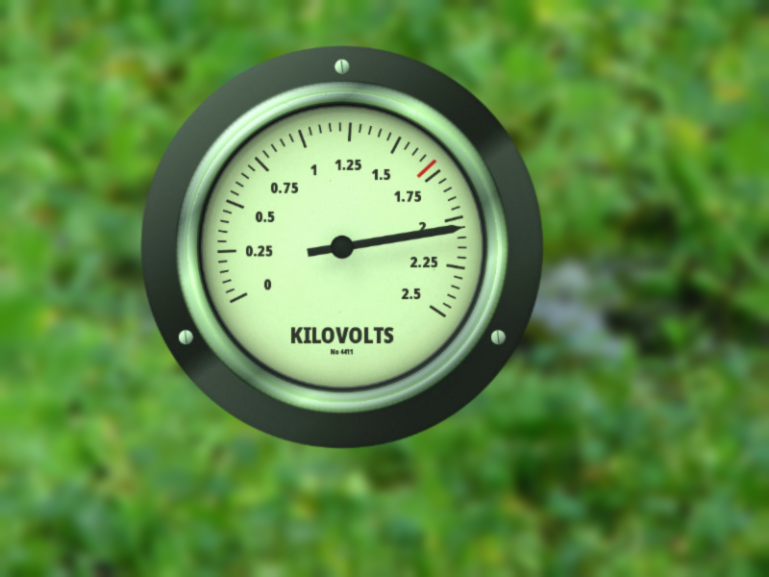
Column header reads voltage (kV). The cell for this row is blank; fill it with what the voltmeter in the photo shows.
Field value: 2.05 kV
